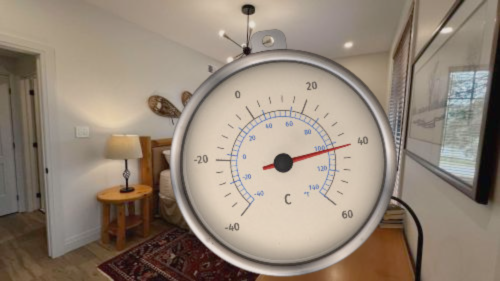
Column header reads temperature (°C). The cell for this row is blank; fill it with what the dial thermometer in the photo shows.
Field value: 40 °C
